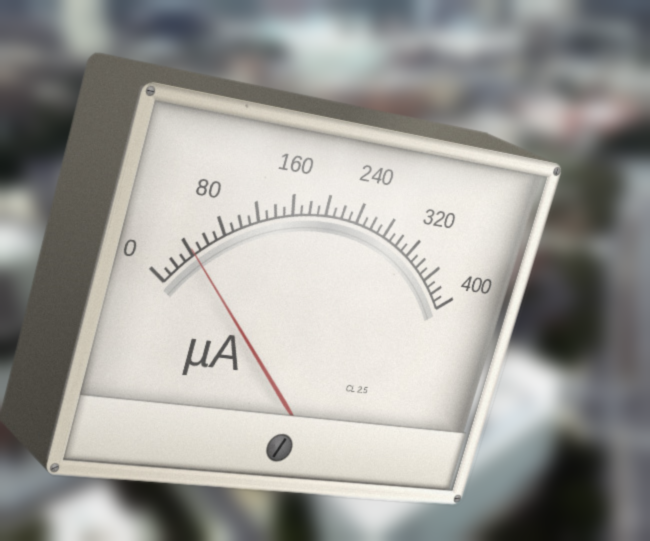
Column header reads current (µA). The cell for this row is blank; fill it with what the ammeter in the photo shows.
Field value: 40 µA
